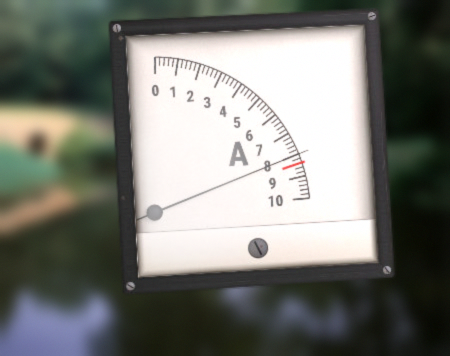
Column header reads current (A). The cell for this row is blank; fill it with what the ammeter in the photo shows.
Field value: 8 A
